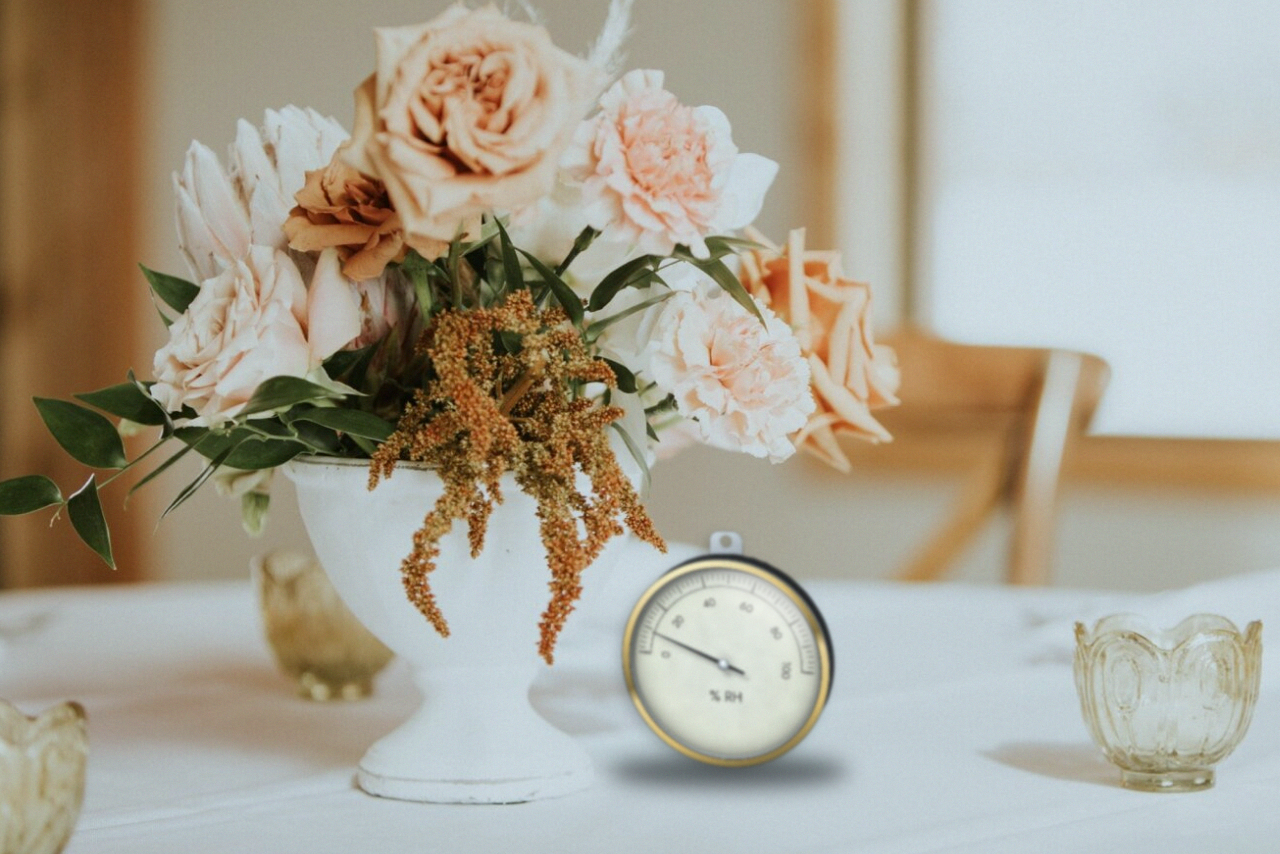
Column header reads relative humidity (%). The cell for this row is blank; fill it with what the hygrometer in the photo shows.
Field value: 10 %
